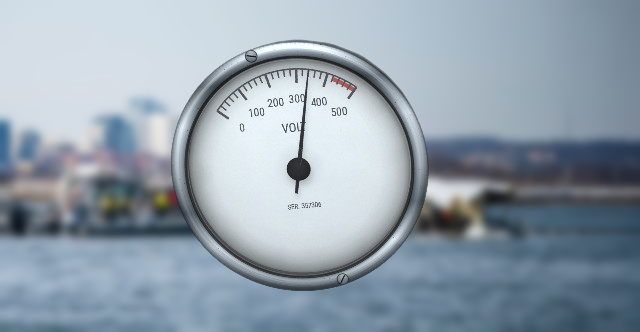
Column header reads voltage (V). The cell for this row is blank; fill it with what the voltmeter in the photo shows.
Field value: 340 V
